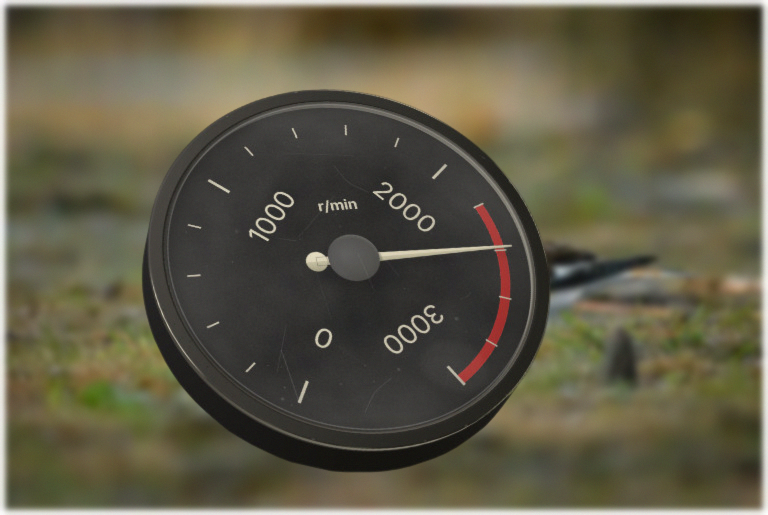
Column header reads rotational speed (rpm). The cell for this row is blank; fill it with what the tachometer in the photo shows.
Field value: 2400 rpm
